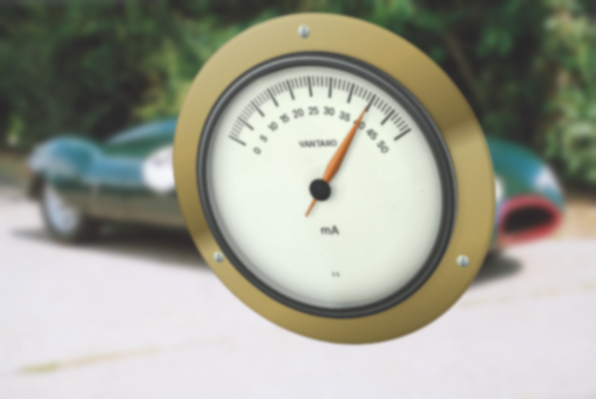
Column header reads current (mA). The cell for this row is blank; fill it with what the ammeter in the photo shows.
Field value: 40 mA
